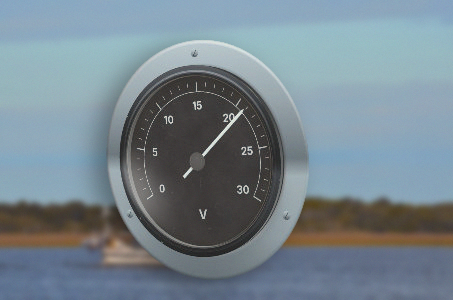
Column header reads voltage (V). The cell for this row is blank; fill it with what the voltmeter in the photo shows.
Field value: 21 V
